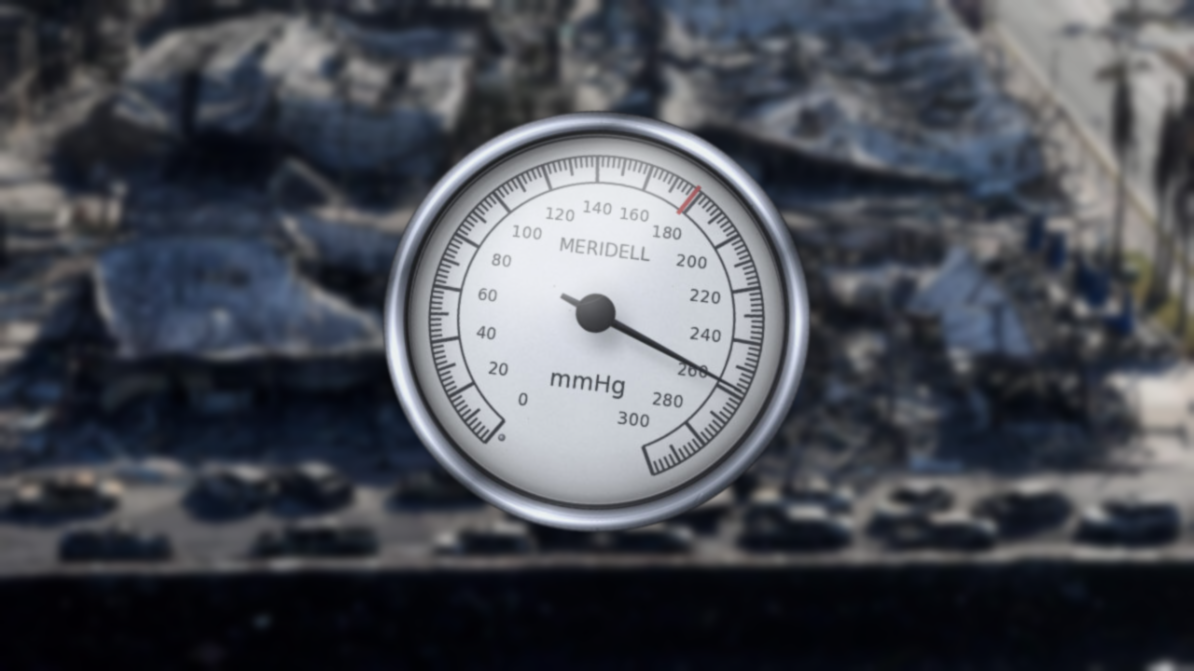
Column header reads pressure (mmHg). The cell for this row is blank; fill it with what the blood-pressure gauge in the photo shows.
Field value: 258 mmHg
